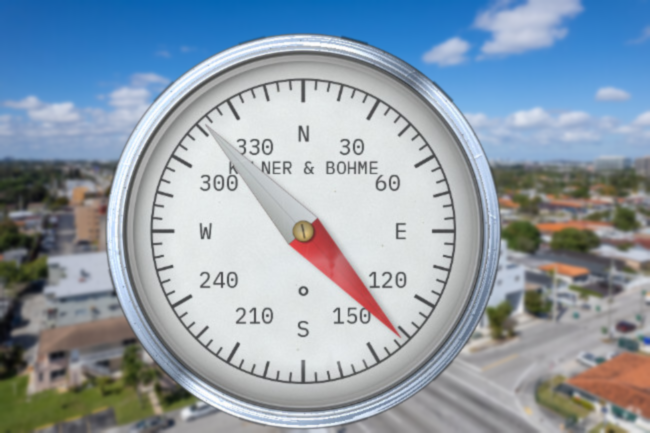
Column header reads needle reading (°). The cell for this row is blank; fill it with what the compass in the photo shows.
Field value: 137.5 °
